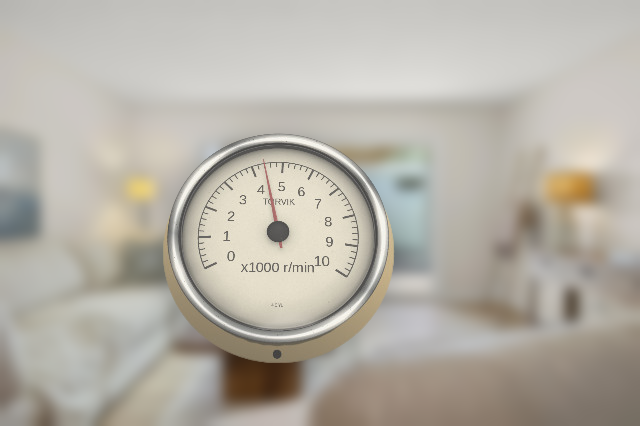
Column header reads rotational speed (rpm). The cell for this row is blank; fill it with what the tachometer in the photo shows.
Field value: 4400 rpm
